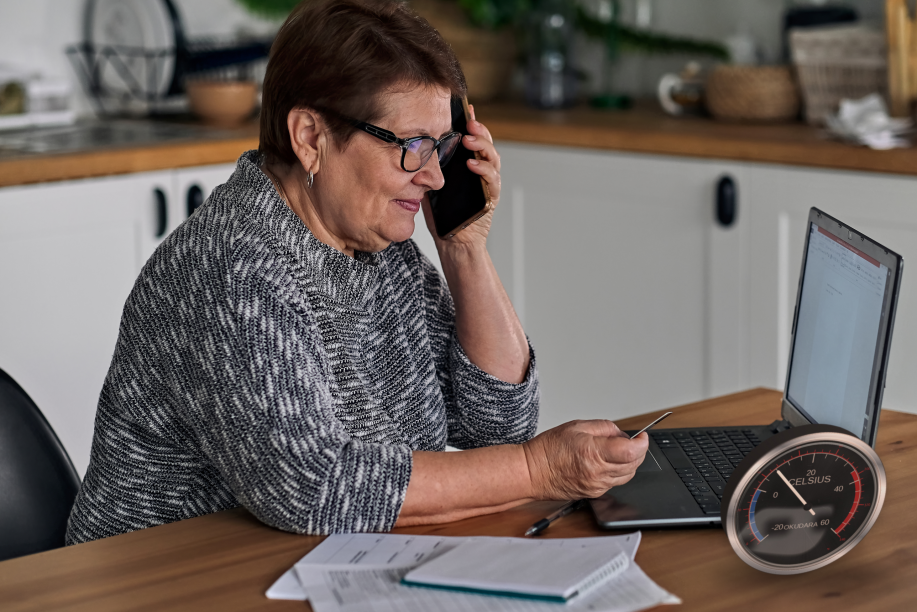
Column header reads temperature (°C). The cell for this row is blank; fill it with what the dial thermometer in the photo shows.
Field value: 8 °C
